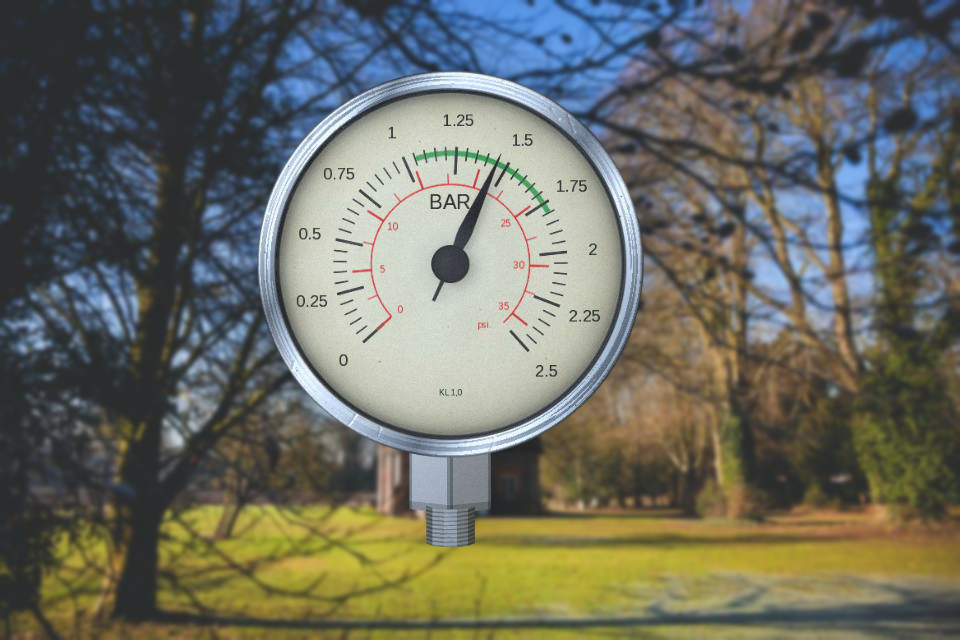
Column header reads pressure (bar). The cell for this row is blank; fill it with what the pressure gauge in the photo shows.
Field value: 1.45 bar
